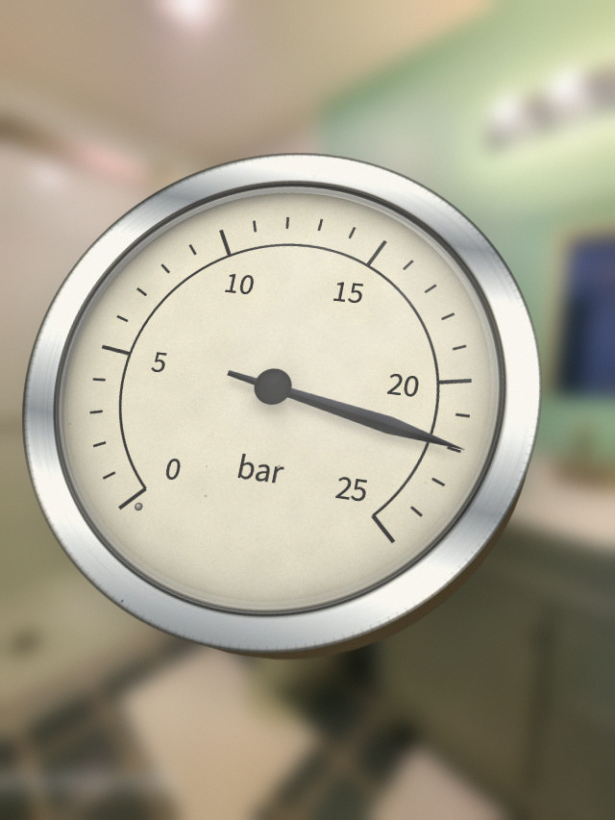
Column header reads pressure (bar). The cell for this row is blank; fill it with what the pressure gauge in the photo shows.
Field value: 22 bar
